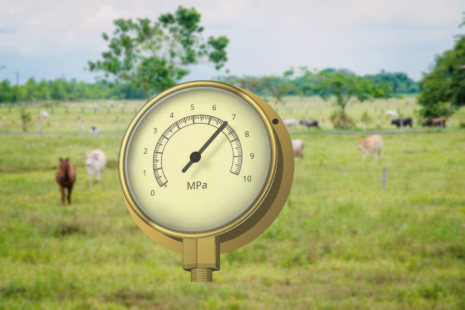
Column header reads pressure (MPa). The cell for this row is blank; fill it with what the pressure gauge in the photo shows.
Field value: 7 MPa
